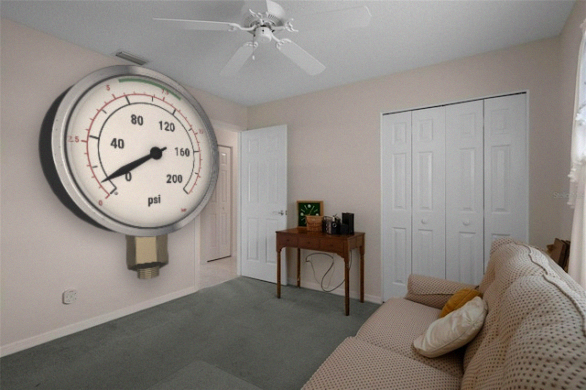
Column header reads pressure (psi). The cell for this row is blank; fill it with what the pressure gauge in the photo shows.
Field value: 10 psi
